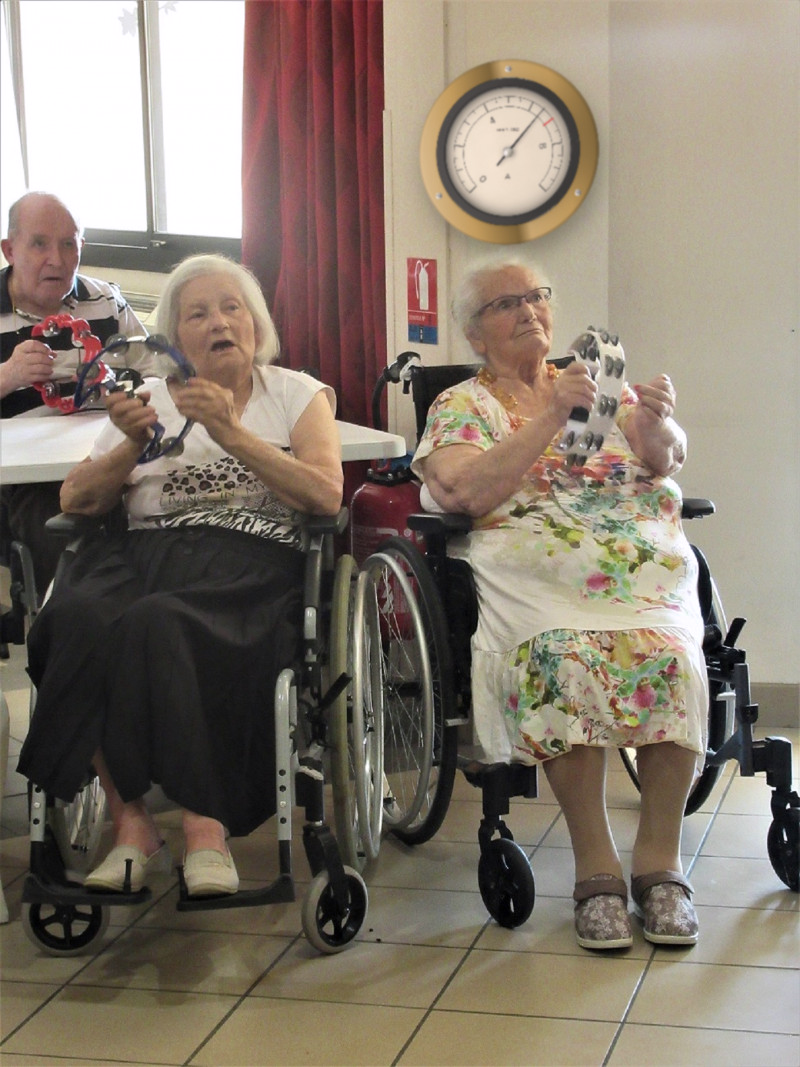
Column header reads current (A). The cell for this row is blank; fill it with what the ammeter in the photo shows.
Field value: 6.5 A
